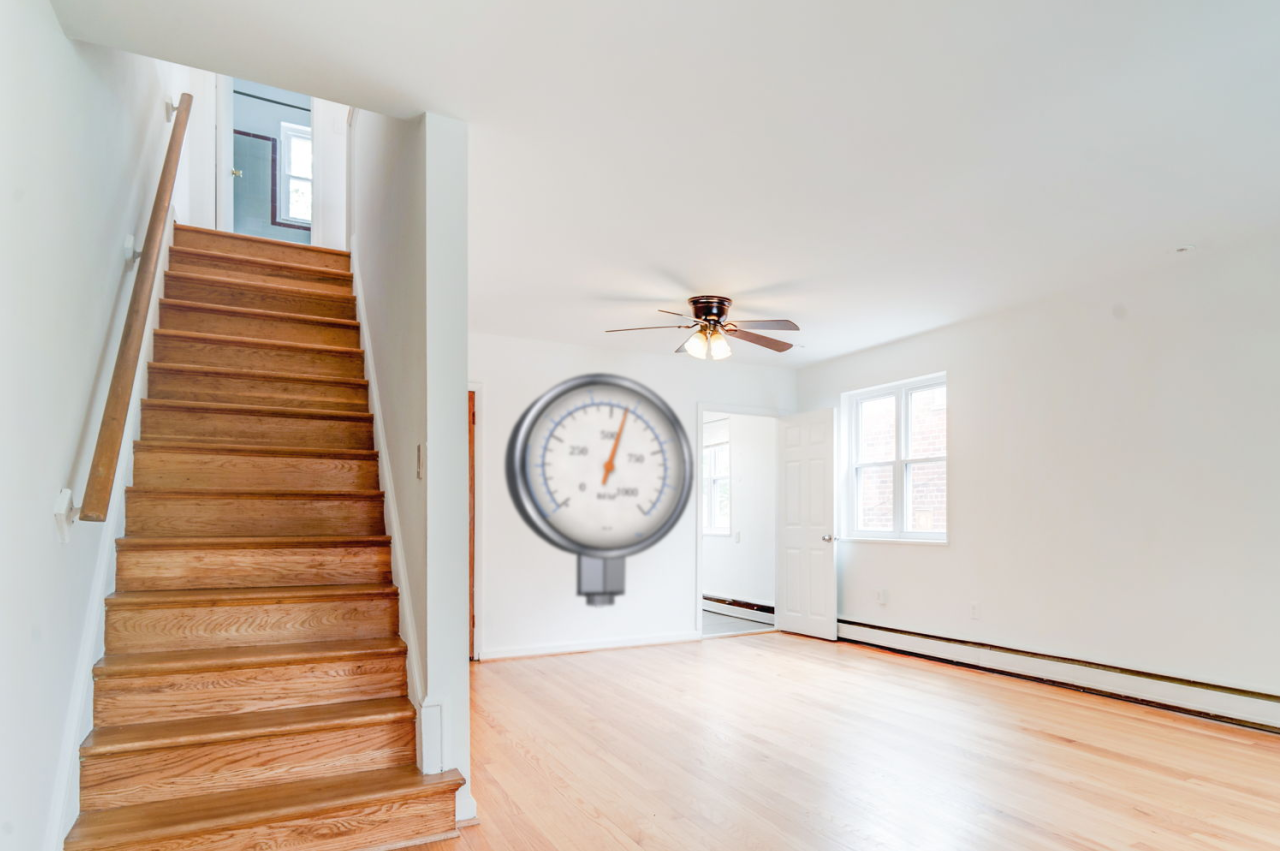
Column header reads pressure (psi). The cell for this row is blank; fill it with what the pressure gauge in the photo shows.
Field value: 550 psi
